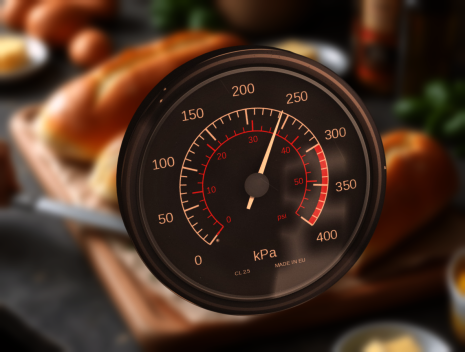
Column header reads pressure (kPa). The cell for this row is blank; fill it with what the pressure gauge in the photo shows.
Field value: 240 kPa
